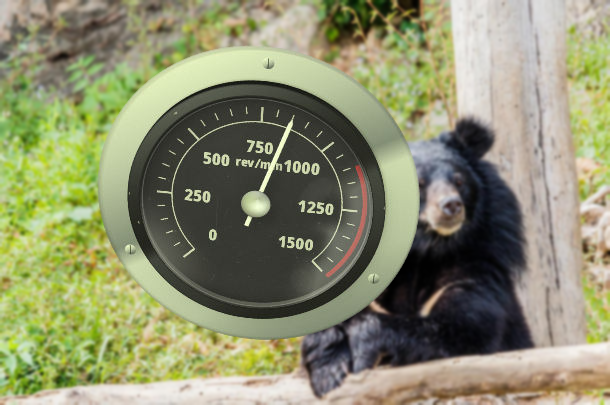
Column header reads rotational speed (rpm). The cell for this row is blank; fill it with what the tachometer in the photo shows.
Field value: 850 rpm
